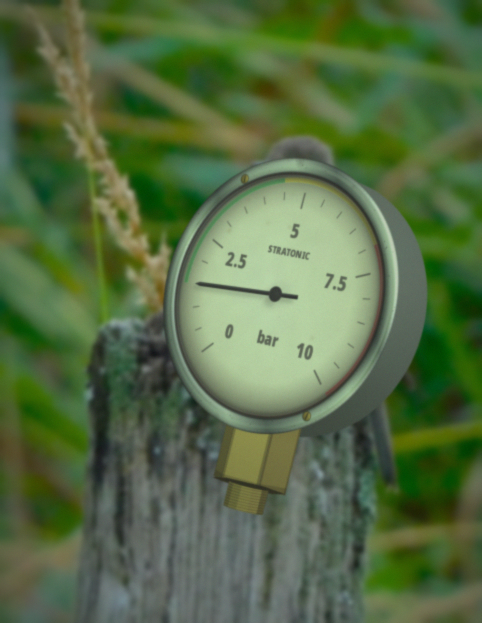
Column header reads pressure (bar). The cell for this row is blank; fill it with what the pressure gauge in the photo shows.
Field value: 1.5 bar
